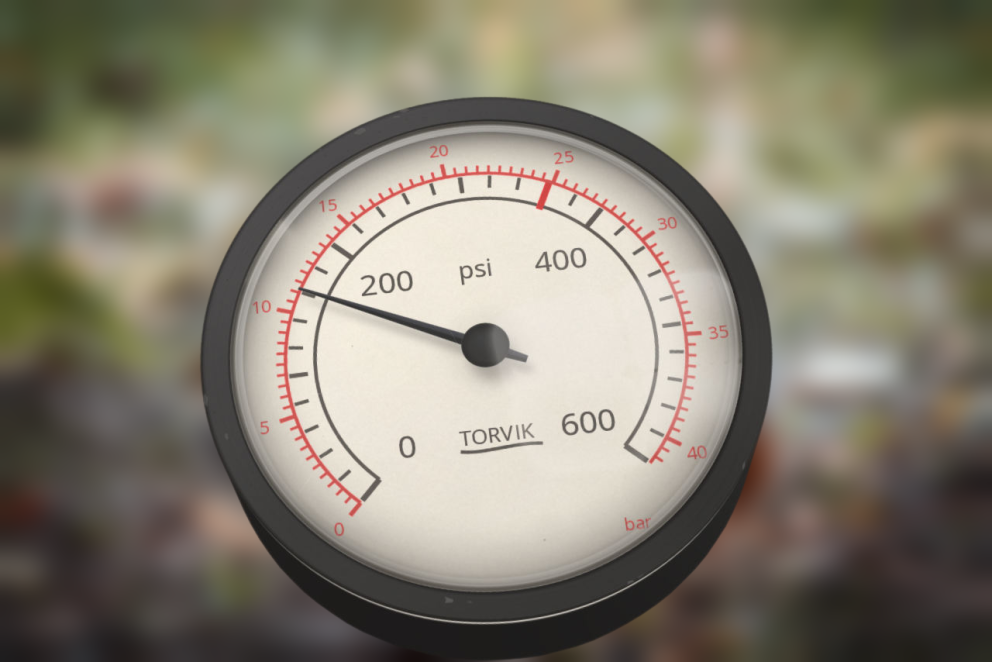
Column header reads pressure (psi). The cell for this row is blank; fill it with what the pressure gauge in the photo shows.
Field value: 160 psi
